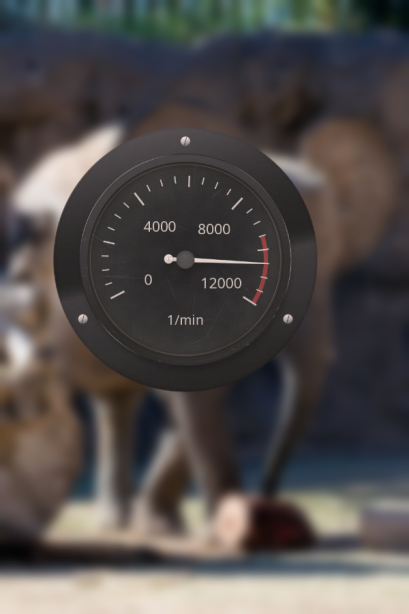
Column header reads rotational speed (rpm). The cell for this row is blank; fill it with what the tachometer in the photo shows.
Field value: 10500 rpm
